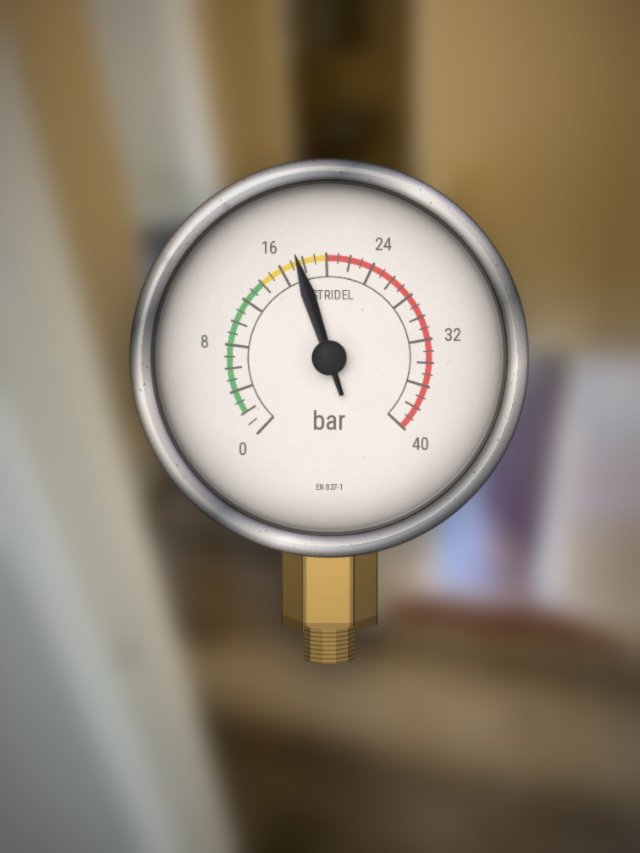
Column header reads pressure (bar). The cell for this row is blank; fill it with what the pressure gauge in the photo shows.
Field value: 17.5 bar
